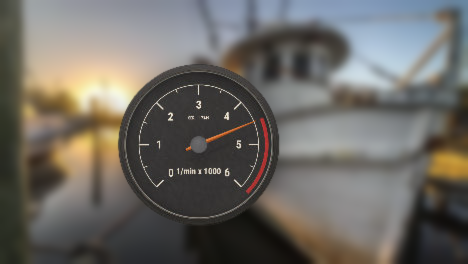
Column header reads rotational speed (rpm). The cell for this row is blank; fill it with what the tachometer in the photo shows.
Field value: 4500 rpm
